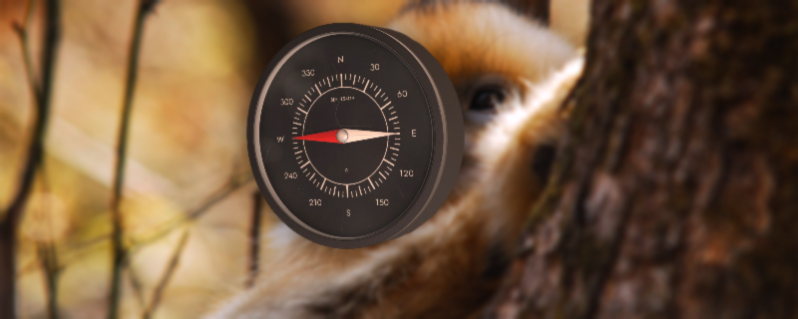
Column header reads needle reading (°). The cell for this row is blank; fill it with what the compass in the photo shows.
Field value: 270 °
